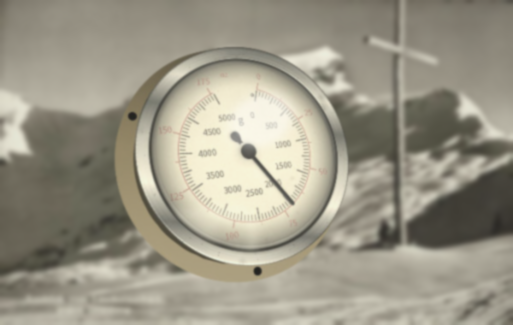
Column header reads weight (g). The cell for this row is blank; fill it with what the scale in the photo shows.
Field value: 2000 g
